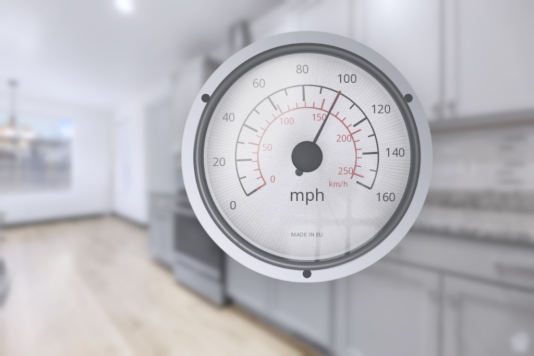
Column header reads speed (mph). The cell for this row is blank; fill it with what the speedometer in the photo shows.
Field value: 100 mph
